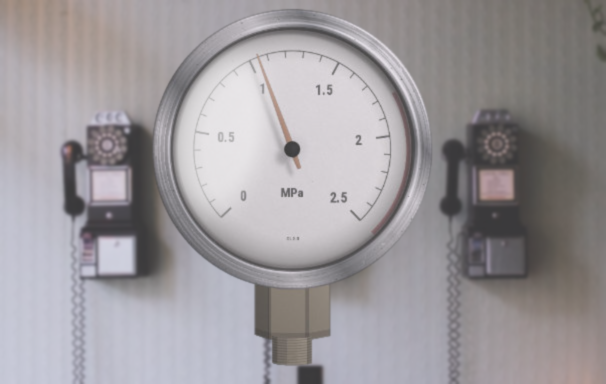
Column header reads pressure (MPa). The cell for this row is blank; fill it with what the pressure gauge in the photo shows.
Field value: 1.05 MPa
